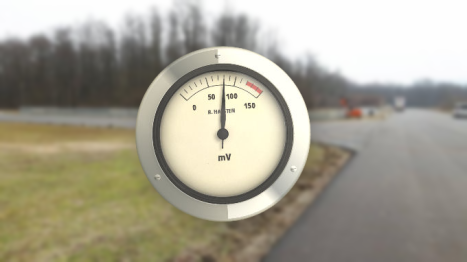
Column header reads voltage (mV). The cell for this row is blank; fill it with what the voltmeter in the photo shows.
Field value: 80 mV
